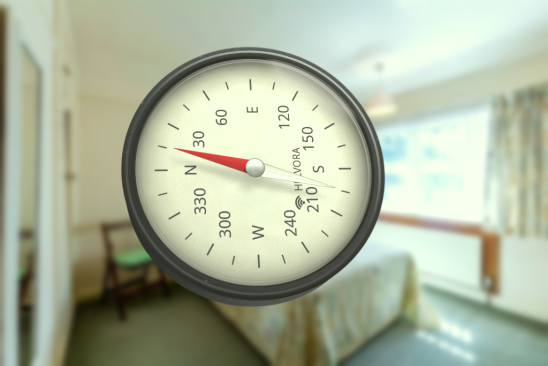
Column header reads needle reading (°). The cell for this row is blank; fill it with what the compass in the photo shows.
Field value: 15 °
